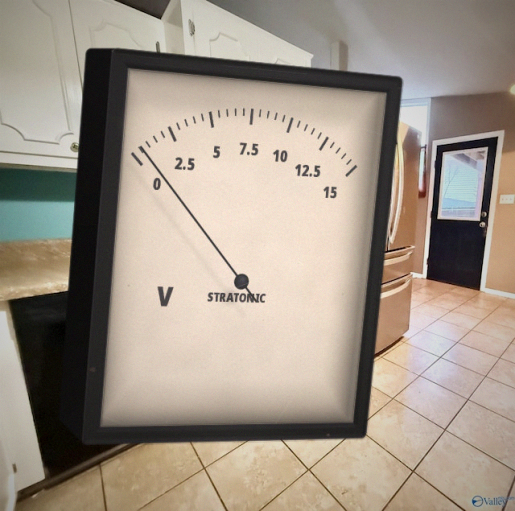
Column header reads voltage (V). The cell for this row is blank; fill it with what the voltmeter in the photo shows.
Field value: 0.5 V
